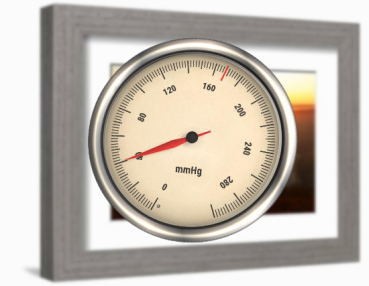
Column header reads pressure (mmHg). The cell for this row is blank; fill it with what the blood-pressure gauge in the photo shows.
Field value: 40 mmHg
